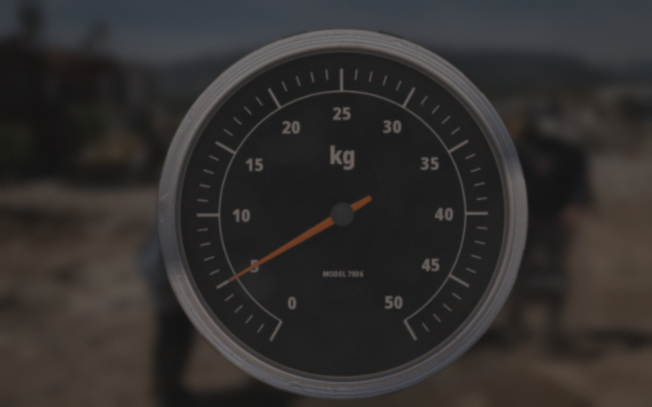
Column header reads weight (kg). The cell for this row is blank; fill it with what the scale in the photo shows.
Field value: 5 kg
